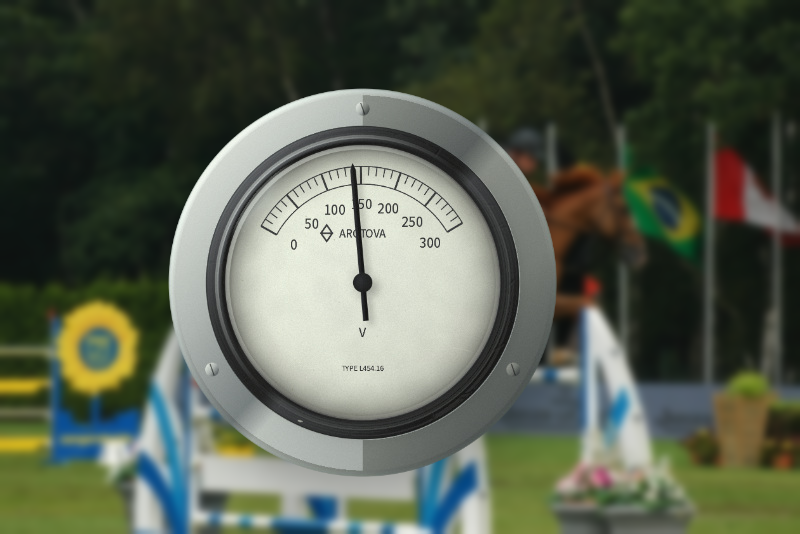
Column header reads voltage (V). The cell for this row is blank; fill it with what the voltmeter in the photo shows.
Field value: 140 V
